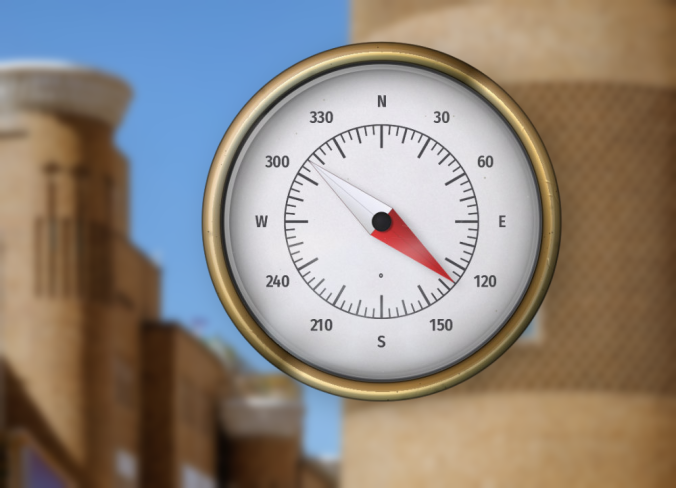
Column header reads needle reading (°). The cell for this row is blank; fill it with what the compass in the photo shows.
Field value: 130 °
